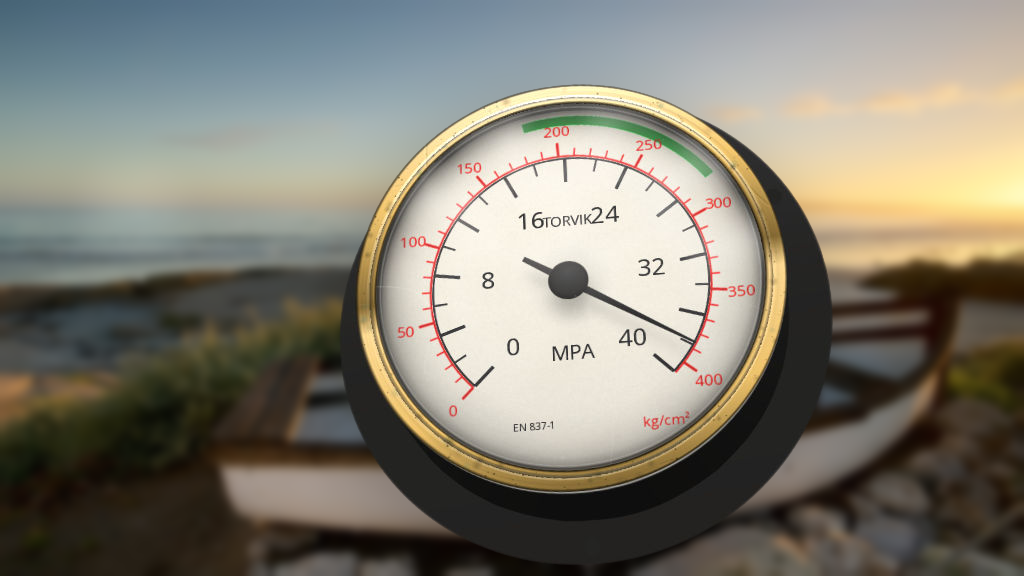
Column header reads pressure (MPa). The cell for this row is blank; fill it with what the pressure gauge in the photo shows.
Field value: 38 MPa
